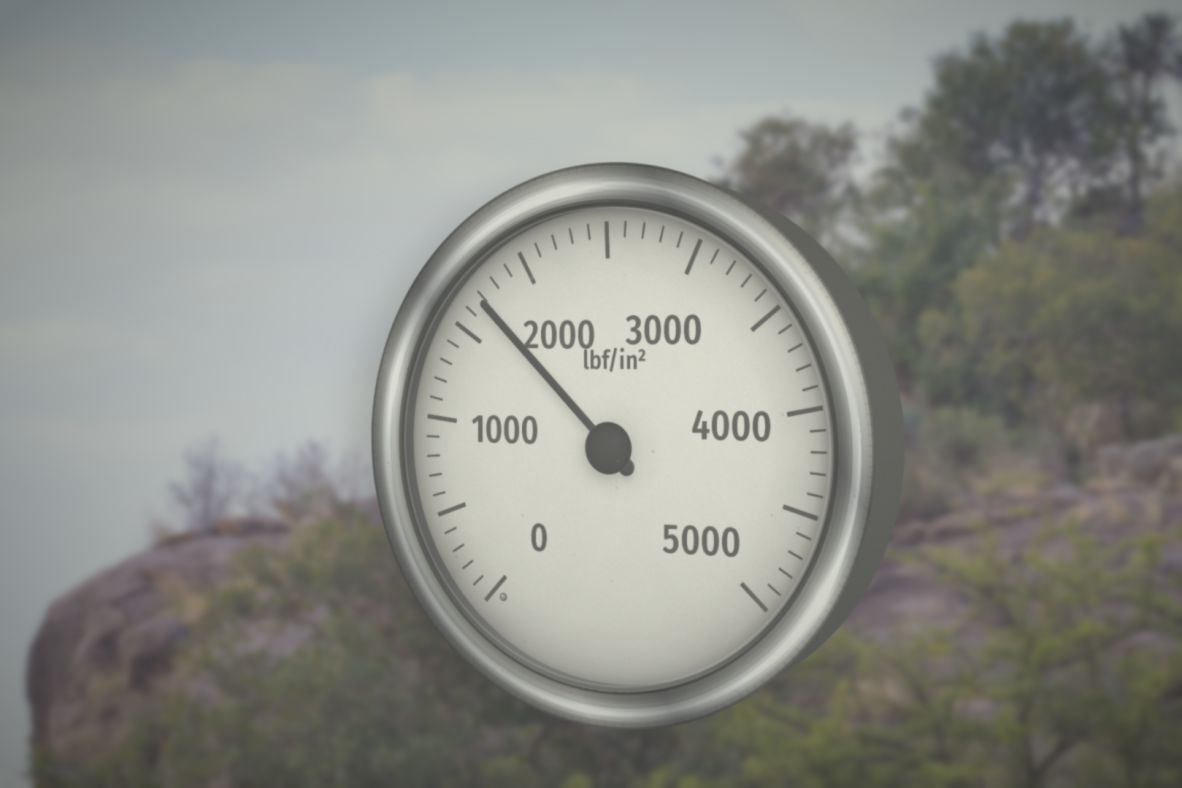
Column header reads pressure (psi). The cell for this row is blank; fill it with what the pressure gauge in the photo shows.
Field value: 1700 psi
